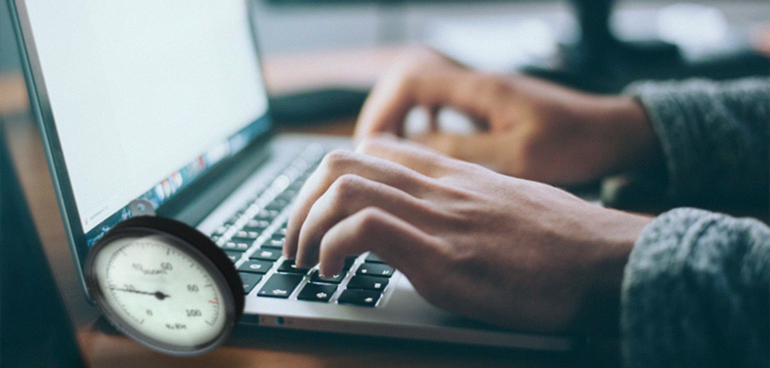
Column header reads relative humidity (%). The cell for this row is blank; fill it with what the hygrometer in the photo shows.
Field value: 20 %
